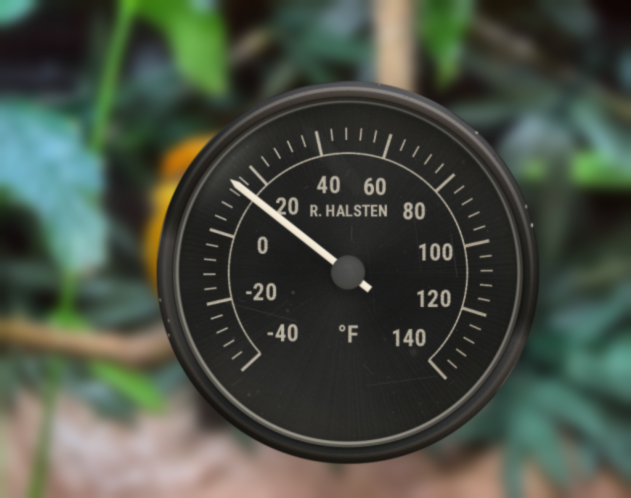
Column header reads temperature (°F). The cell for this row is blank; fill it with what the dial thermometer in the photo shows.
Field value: 14 °F
